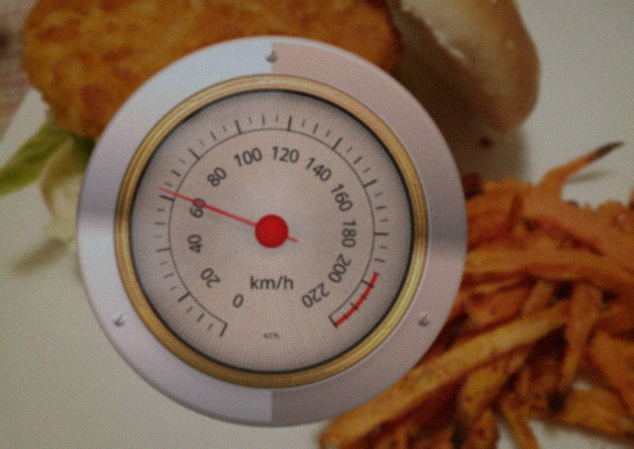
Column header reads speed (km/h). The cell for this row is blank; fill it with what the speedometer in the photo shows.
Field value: 62.5 km/h
